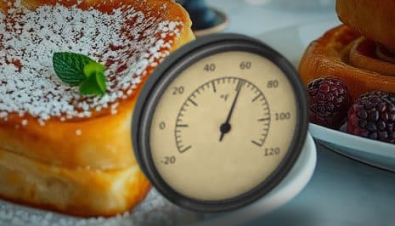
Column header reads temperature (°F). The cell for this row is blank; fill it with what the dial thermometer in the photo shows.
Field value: 60 °F
